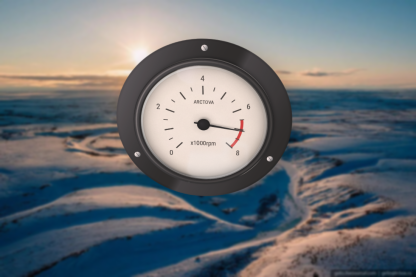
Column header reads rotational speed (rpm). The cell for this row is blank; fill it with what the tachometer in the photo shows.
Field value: 7000 rpm
